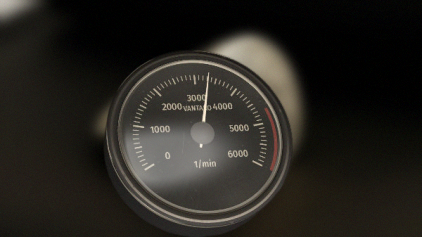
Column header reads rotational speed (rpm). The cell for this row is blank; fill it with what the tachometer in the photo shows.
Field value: 3300 rpm
